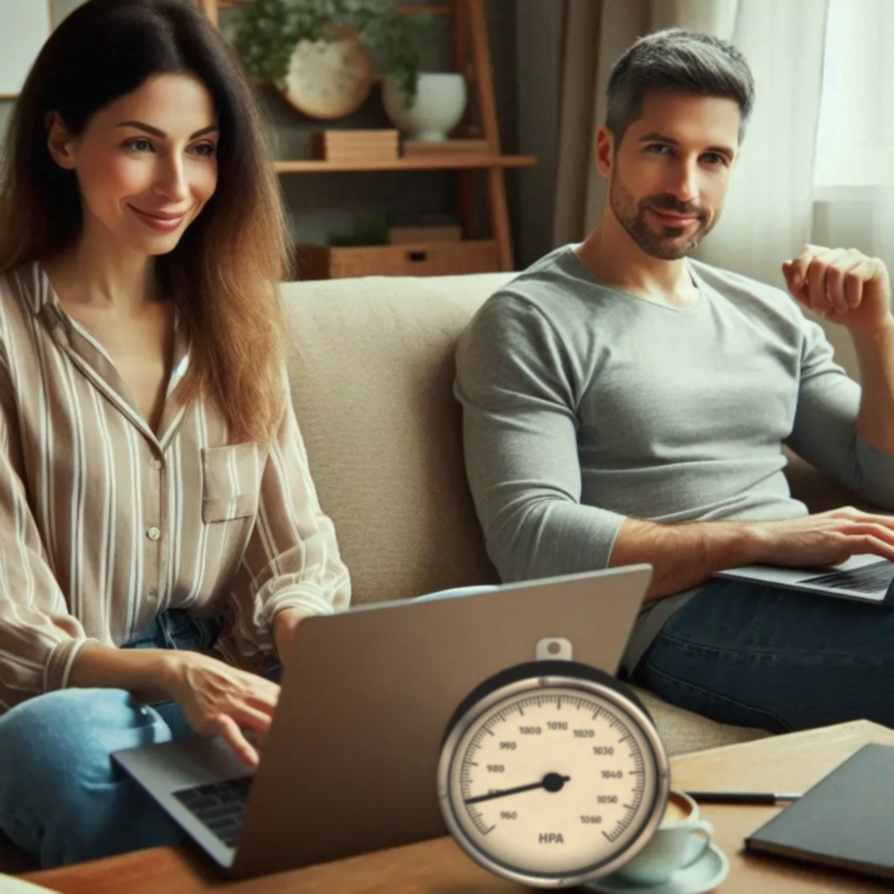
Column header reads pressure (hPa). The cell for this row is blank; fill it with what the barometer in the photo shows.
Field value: 970 hPa
